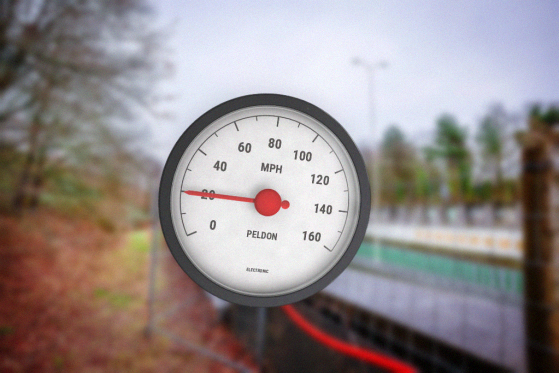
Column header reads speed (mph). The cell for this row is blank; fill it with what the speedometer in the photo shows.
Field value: 20 mph
